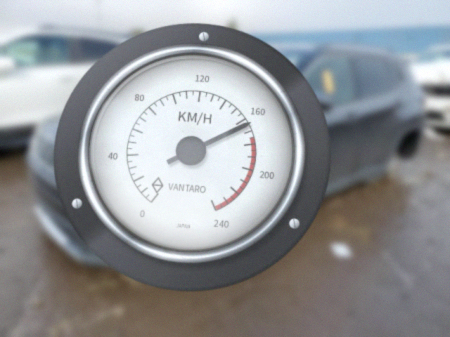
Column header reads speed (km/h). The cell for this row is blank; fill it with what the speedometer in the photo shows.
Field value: 165 km/h
